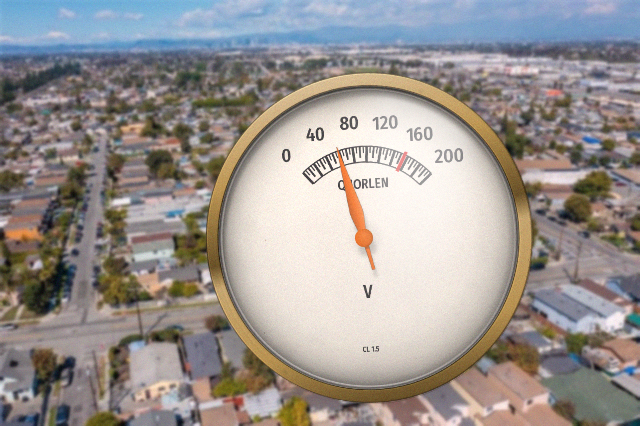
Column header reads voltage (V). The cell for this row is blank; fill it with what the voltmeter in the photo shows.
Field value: 60 V
